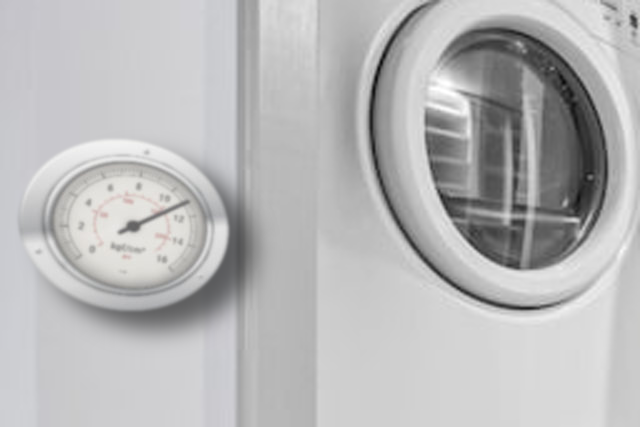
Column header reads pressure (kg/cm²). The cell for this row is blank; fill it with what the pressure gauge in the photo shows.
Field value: 11 kg/cm²
